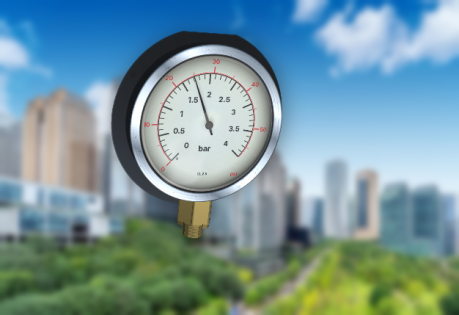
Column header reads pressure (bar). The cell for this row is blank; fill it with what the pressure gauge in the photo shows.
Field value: 1.7 bar
